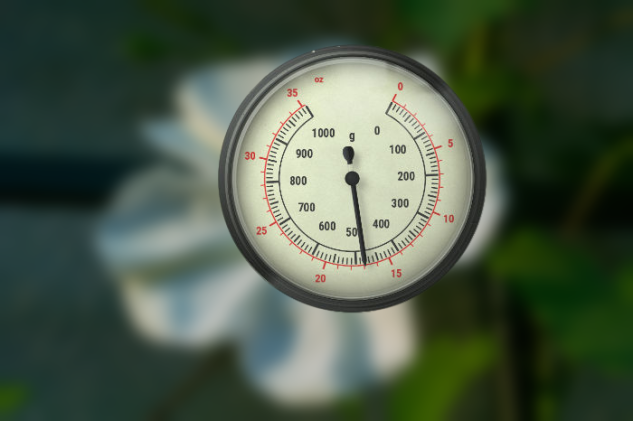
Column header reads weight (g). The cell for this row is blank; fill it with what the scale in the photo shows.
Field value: 480 g
